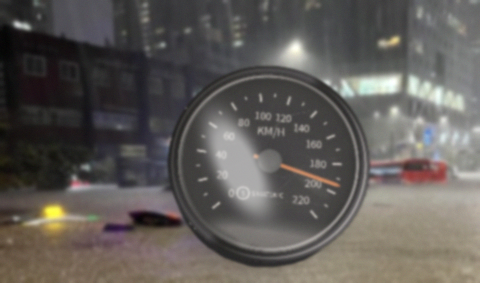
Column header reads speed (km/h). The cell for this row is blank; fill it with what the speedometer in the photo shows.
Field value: 195 km/h
